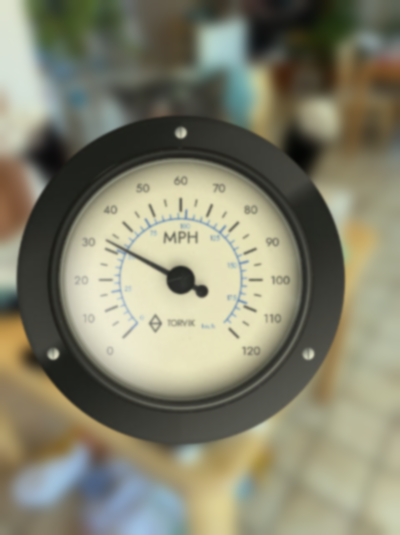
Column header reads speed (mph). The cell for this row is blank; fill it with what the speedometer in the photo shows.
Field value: 32.5 mph
